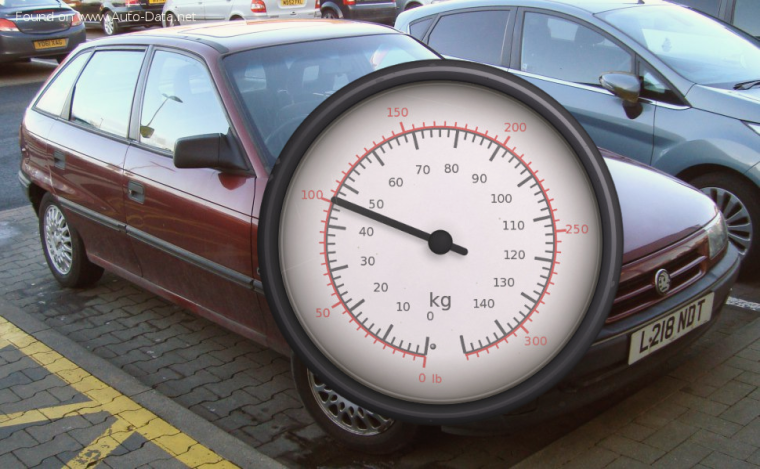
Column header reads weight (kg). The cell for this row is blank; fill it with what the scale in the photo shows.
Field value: 46 kg
